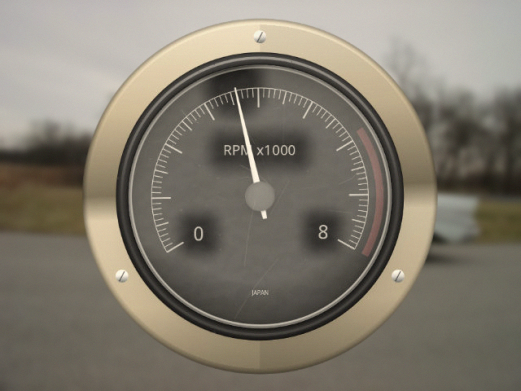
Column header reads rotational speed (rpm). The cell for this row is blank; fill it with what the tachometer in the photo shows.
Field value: 3600 rpm
